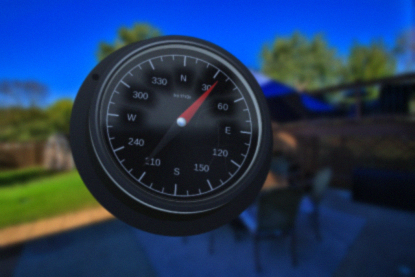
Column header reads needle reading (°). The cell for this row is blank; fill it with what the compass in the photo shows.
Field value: 35 °
